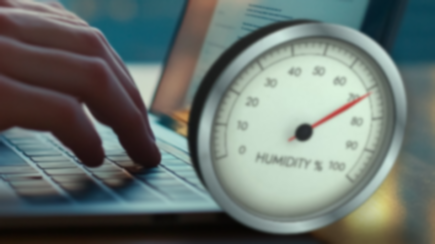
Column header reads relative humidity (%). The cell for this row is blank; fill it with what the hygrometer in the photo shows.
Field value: 70 %
